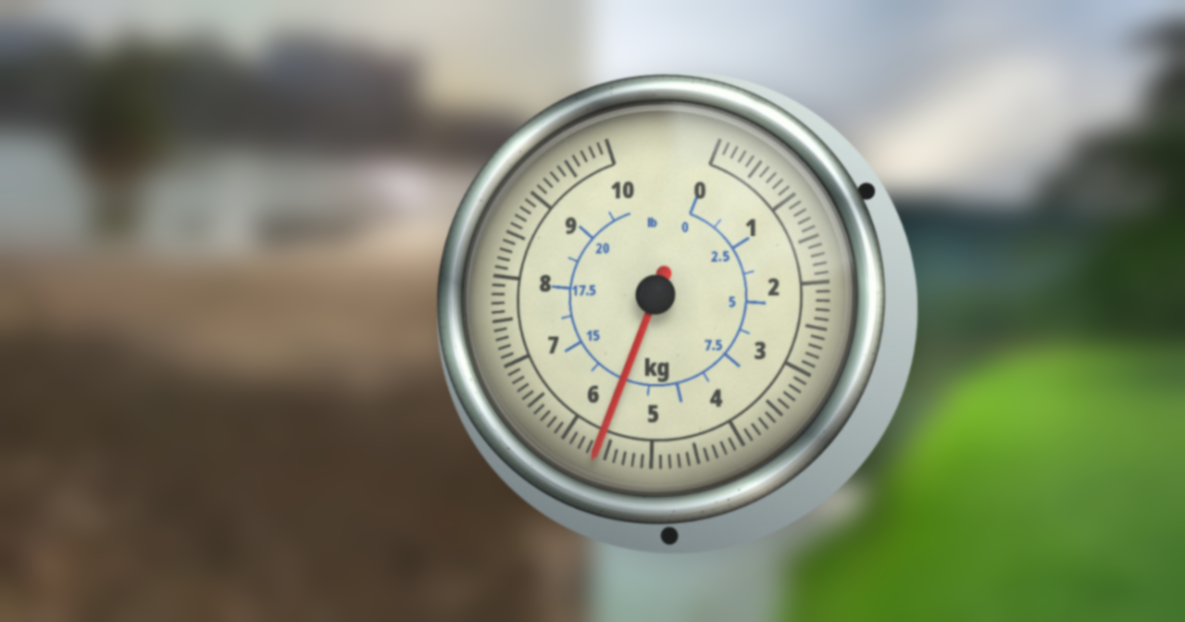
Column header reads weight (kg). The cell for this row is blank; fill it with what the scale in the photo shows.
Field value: 5.6 kg
